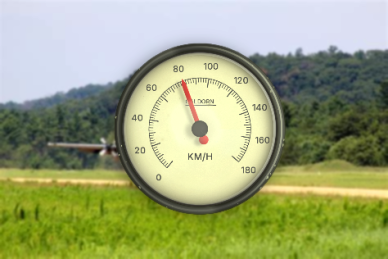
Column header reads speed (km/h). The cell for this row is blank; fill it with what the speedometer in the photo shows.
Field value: 80 km/h
